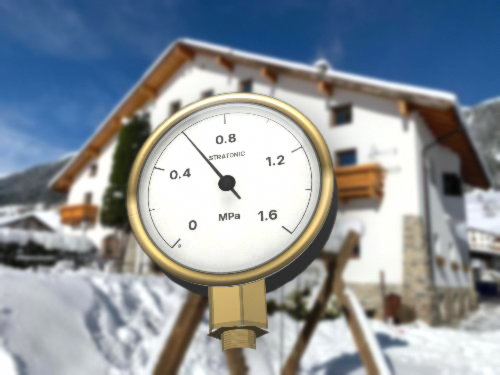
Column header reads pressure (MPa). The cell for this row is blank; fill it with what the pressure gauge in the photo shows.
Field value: 0.6 MPa
